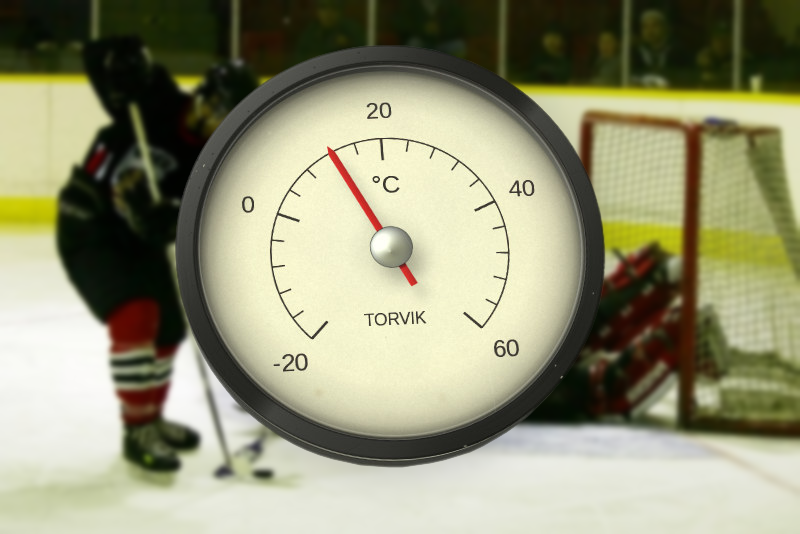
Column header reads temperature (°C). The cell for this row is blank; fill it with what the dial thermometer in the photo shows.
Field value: 12 °C
